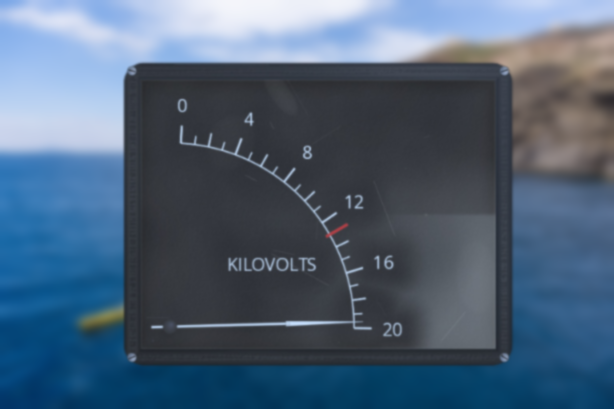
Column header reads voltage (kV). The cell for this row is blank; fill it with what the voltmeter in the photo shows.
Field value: 19.5 kV
